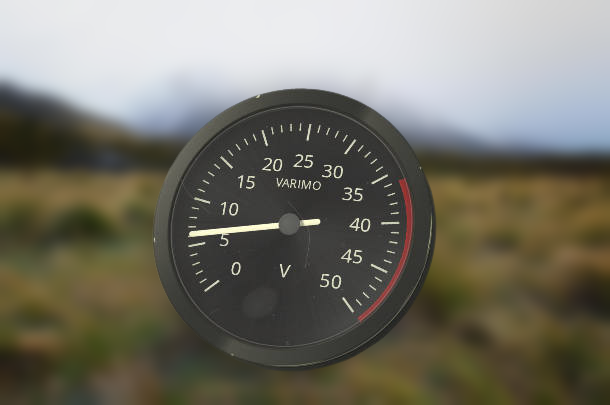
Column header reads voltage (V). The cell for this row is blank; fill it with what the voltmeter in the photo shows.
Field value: 6 V
